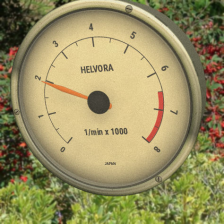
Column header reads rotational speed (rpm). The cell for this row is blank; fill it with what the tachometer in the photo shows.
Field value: 2000 rpm
